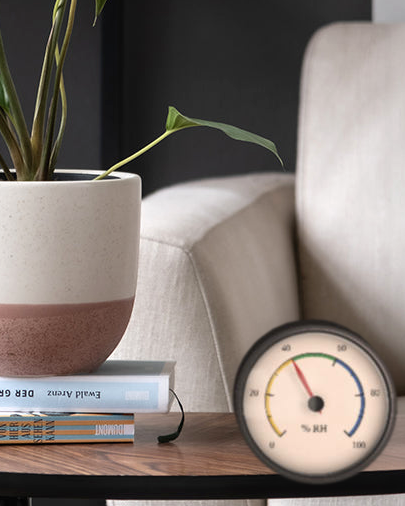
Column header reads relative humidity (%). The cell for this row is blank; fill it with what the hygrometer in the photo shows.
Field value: 40 %
